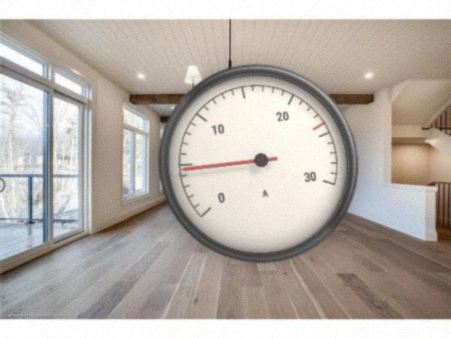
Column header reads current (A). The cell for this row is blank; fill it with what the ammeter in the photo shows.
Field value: 4.5 A
